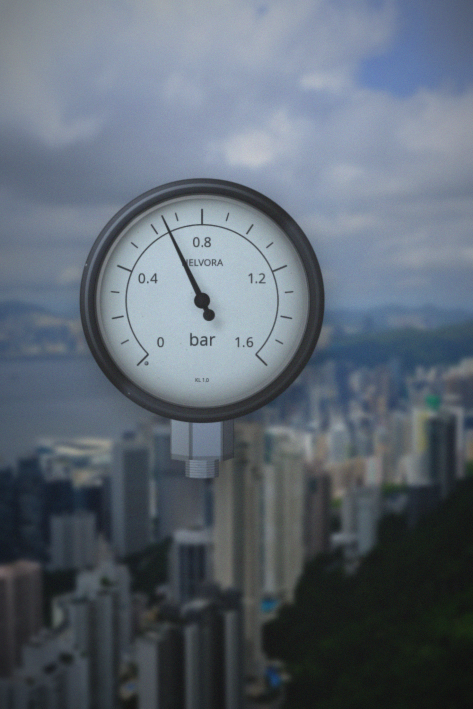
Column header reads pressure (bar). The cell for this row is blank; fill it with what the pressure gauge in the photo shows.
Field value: 0.65 bar
